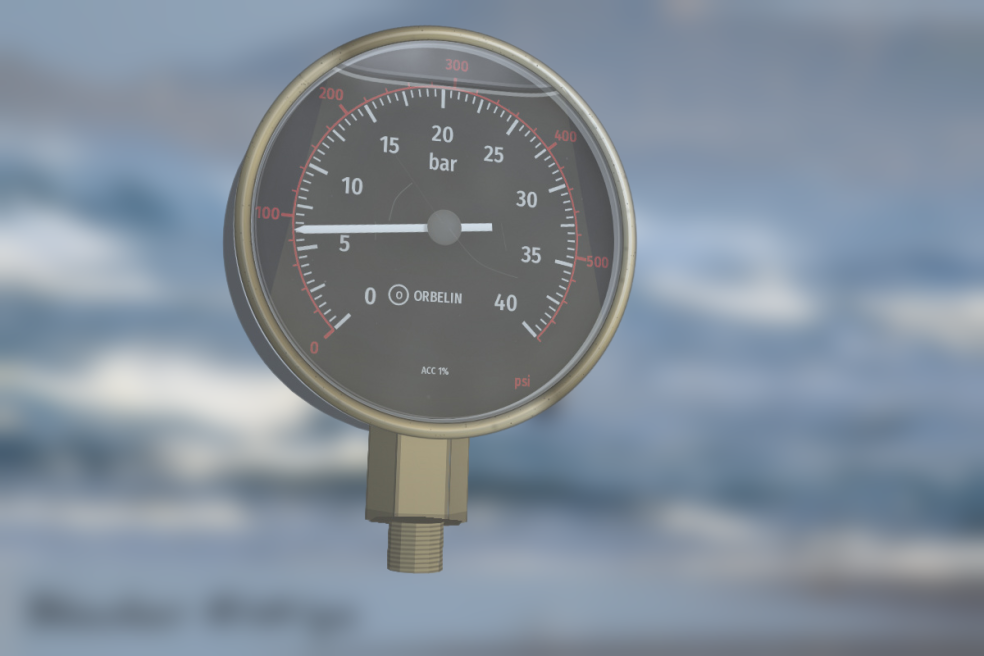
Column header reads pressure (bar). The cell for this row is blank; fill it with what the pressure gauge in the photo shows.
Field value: 6 bar
